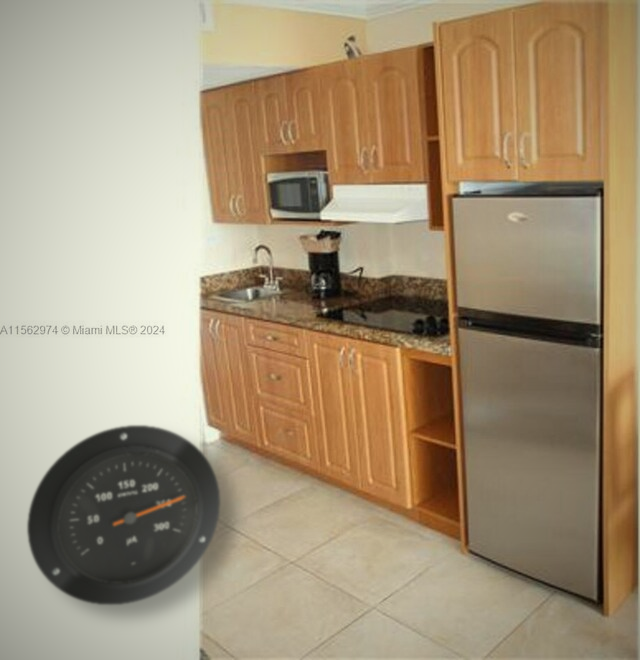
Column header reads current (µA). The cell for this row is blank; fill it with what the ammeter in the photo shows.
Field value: 250 µA
